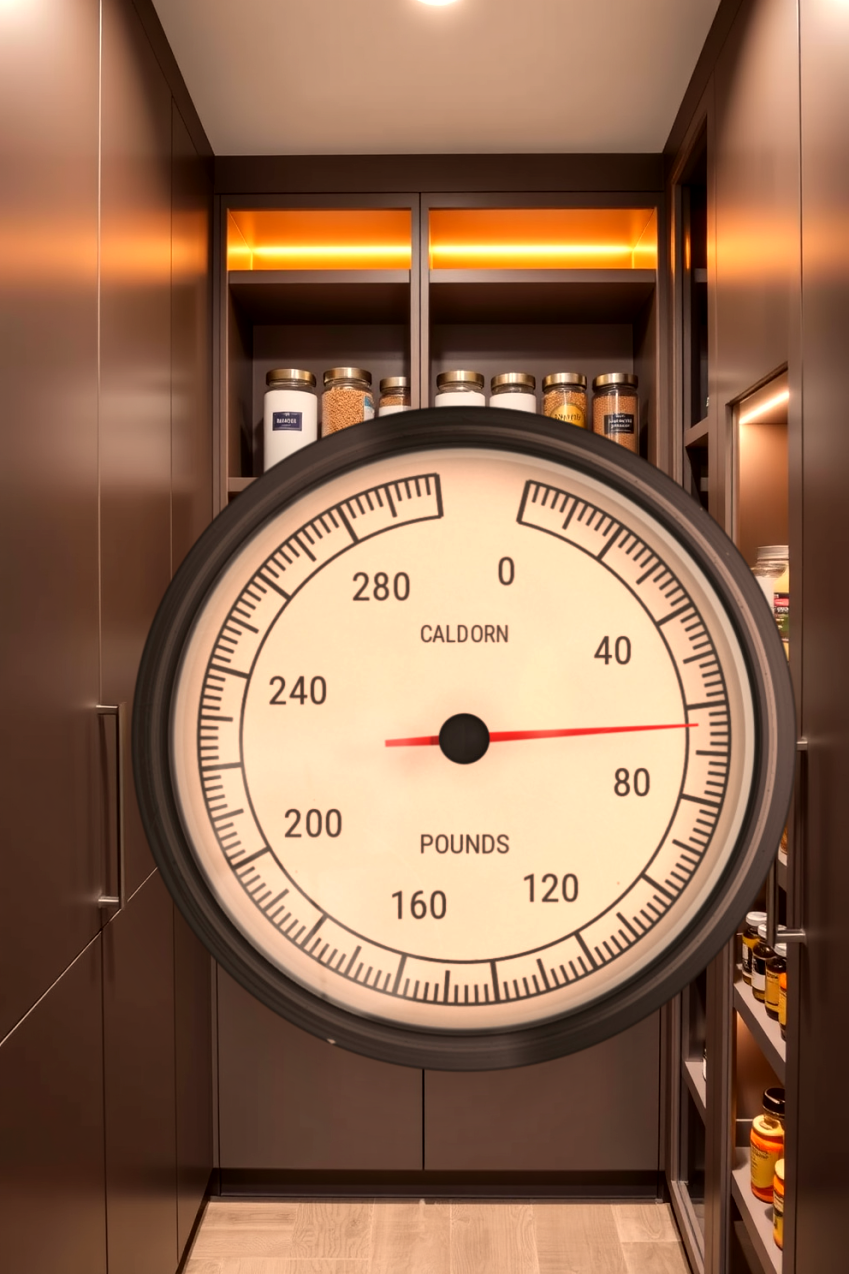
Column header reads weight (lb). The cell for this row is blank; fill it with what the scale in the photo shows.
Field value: 64 lb
